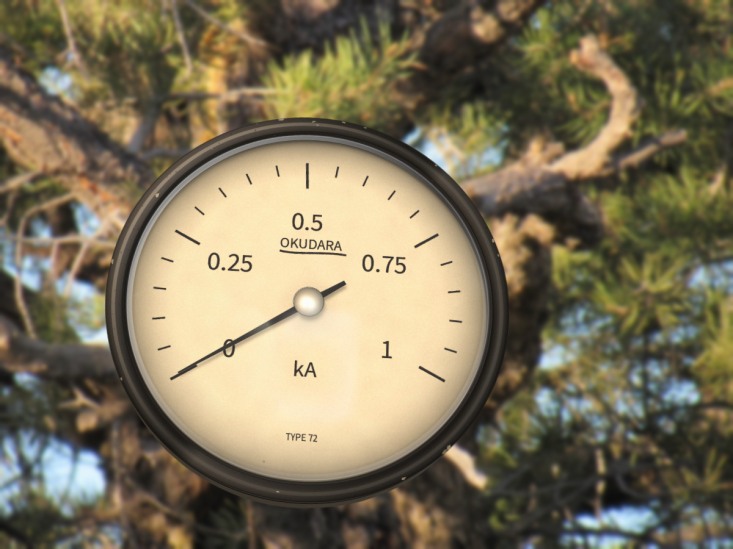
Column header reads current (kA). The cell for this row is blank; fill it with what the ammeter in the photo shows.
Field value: 0 kA
